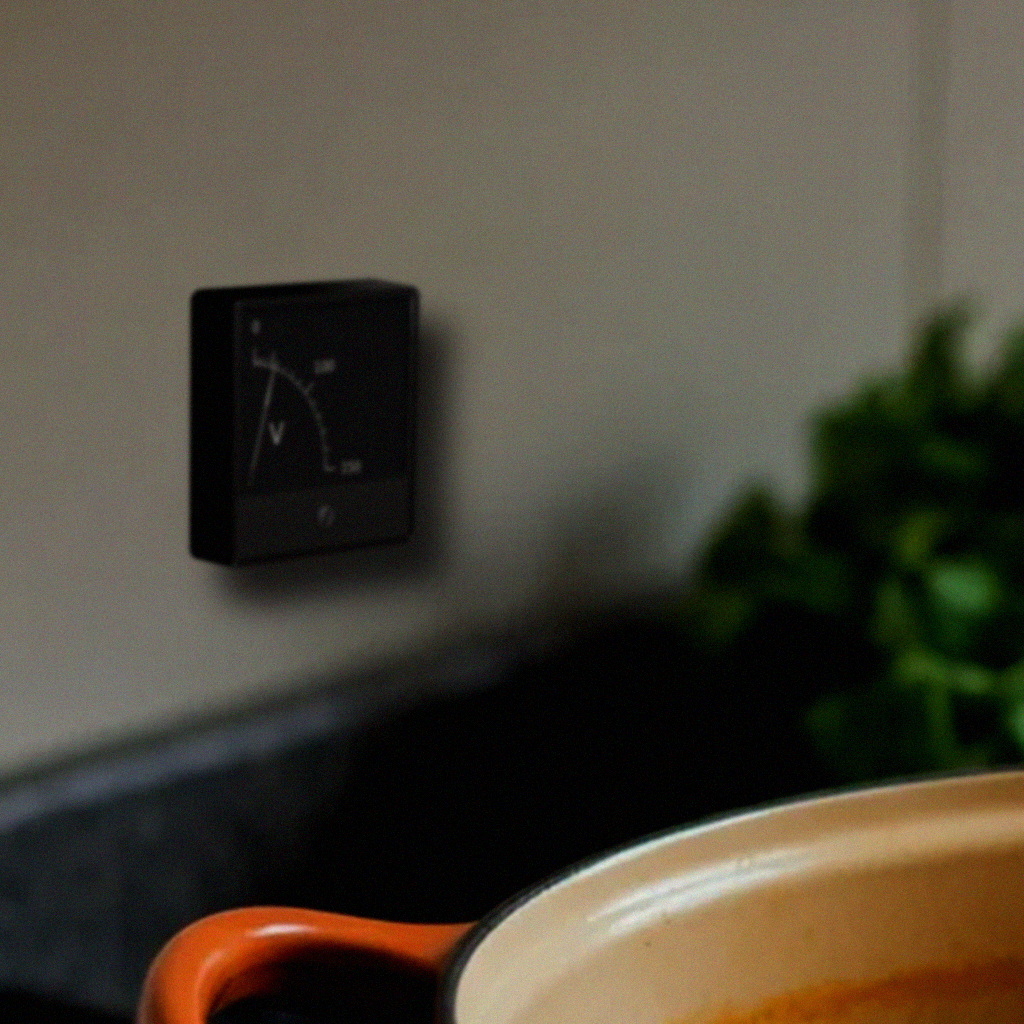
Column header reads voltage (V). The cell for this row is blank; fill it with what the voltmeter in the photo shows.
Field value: 50 V
